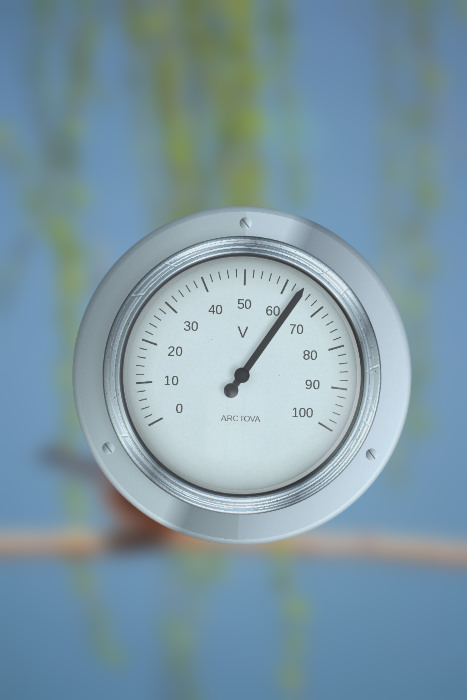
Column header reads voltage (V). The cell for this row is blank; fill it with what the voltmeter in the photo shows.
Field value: 64 V
